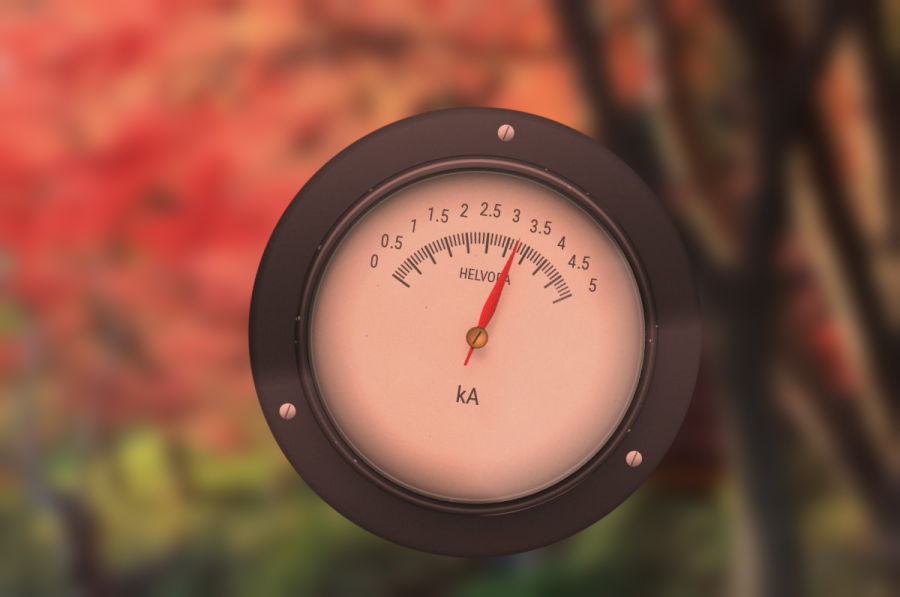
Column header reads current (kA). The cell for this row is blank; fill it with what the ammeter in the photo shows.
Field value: 3.2 kA
